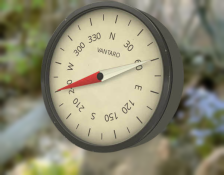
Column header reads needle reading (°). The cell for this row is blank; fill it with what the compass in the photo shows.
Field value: 240 °
